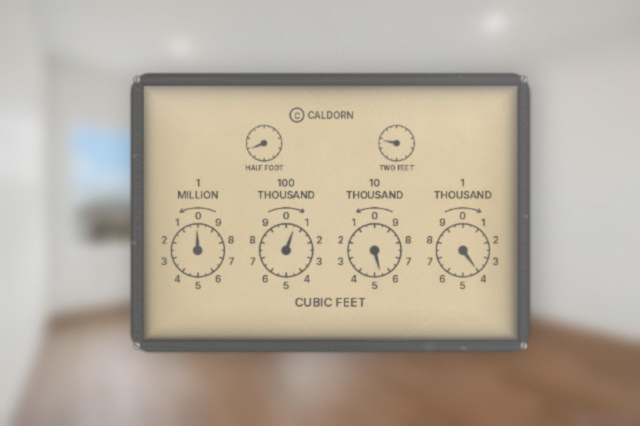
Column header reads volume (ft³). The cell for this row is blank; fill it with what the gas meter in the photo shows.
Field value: 5400 ft³
